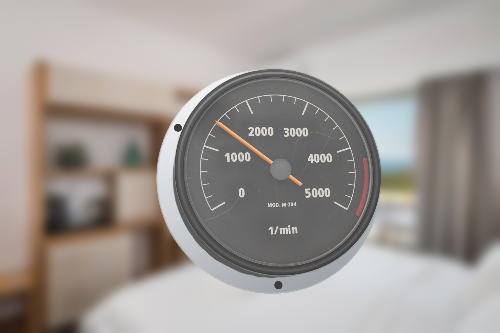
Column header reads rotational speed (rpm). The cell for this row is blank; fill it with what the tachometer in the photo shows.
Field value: 1400 rpm
